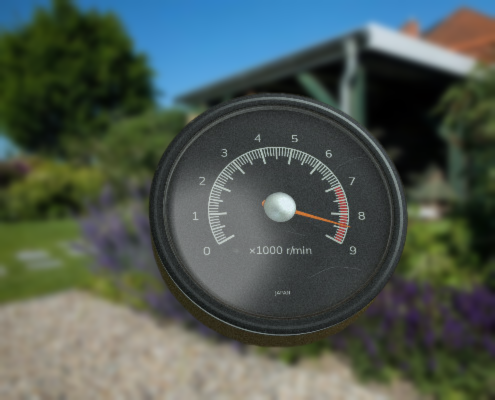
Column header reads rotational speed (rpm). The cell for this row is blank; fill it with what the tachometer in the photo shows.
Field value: 8500 rpm
